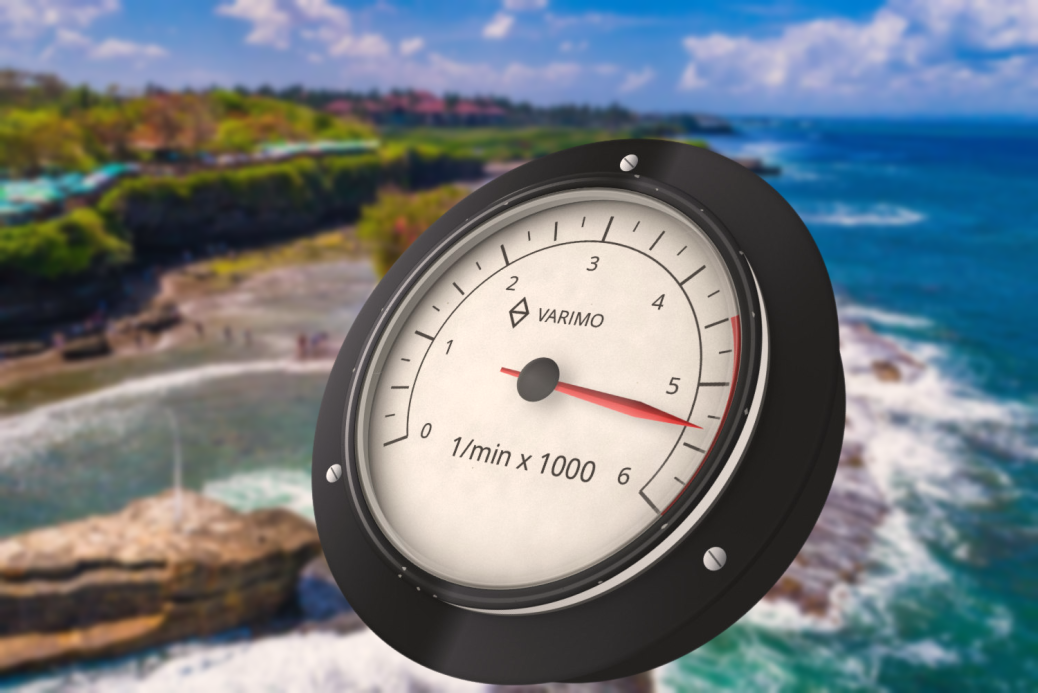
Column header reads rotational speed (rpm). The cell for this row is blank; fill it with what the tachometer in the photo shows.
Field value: 5375 rpm
